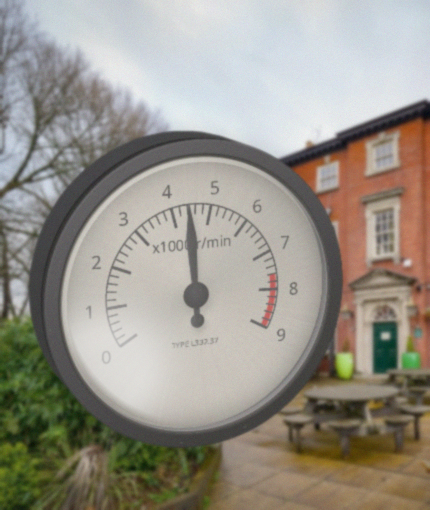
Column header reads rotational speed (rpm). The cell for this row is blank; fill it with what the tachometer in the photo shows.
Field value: 4400 rpm
